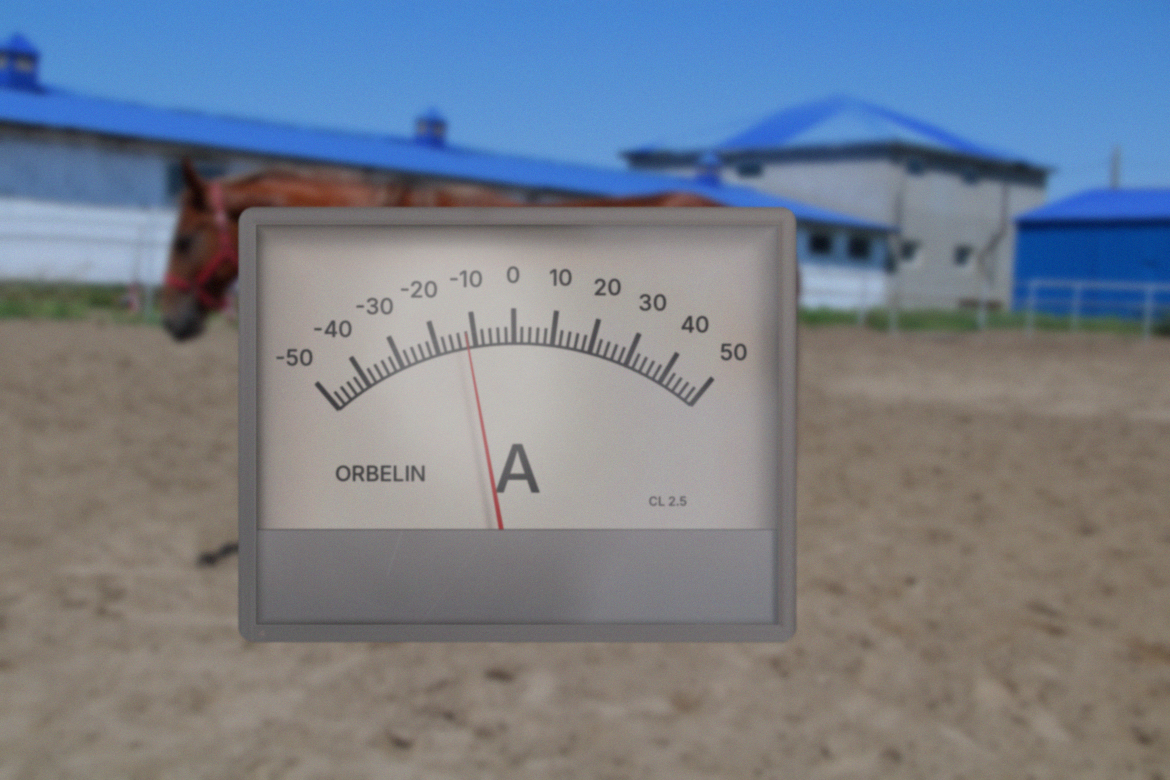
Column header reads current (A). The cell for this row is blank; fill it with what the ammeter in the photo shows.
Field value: -12 A
